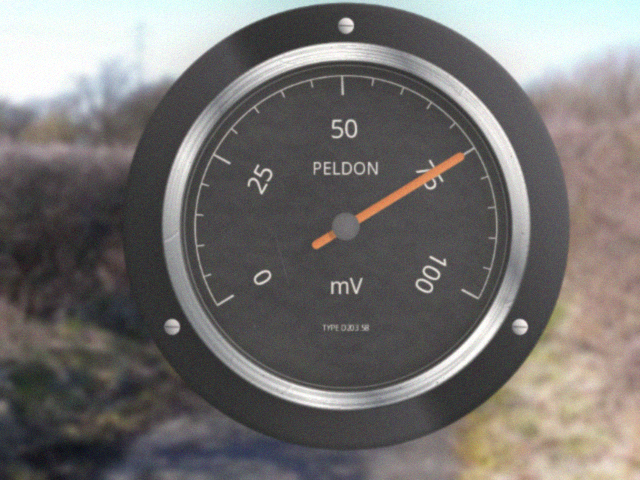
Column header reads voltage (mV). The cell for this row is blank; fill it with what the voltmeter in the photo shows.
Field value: 75 mV
